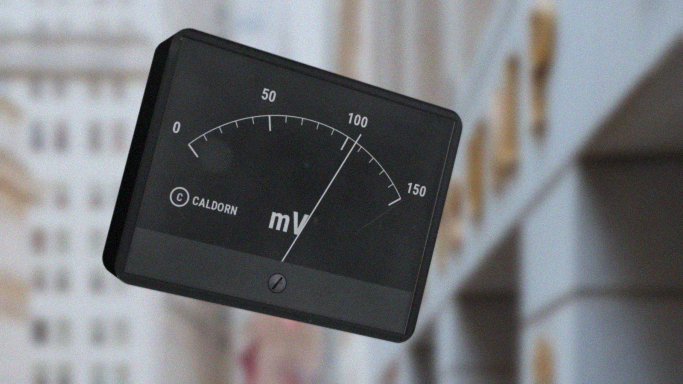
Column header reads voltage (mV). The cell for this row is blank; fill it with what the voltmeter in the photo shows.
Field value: 105 mV
